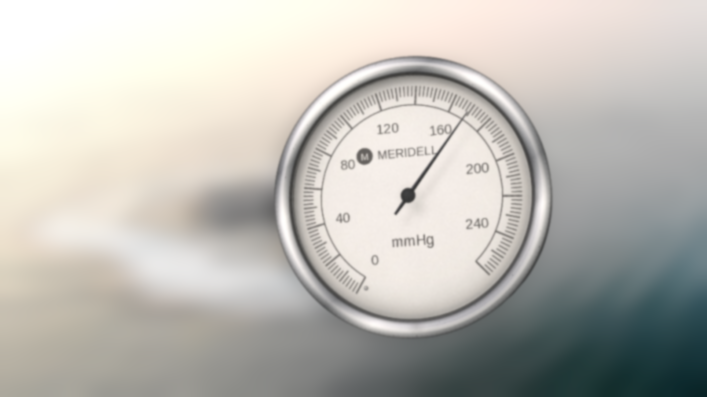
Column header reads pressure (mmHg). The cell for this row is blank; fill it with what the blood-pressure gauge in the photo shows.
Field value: 170 mmHg
